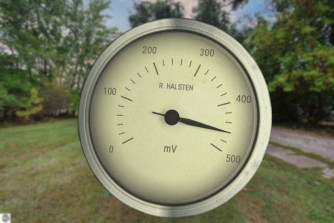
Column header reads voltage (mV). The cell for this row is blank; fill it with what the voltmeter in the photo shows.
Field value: 460 mV
